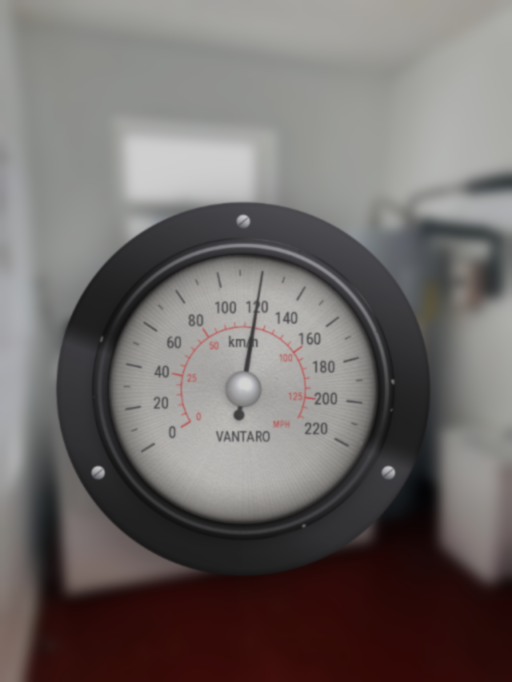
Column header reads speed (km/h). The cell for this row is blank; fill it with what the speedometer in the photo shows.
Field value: 120 km/h
